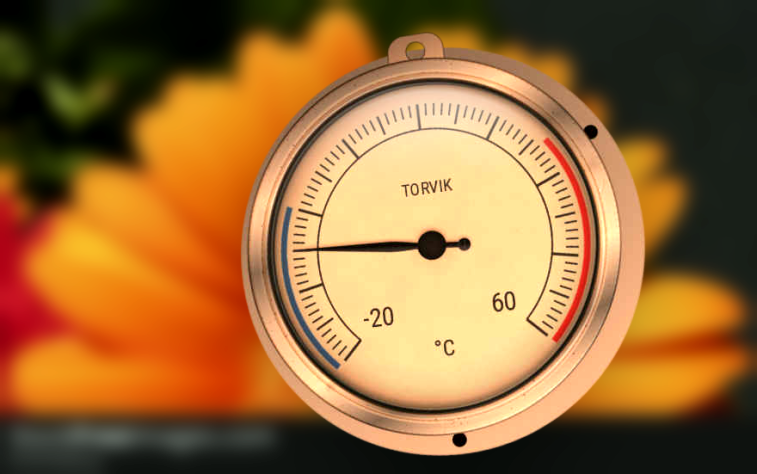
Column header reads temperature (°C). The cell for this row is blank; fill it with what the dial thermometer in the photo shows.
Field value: -5 °C
